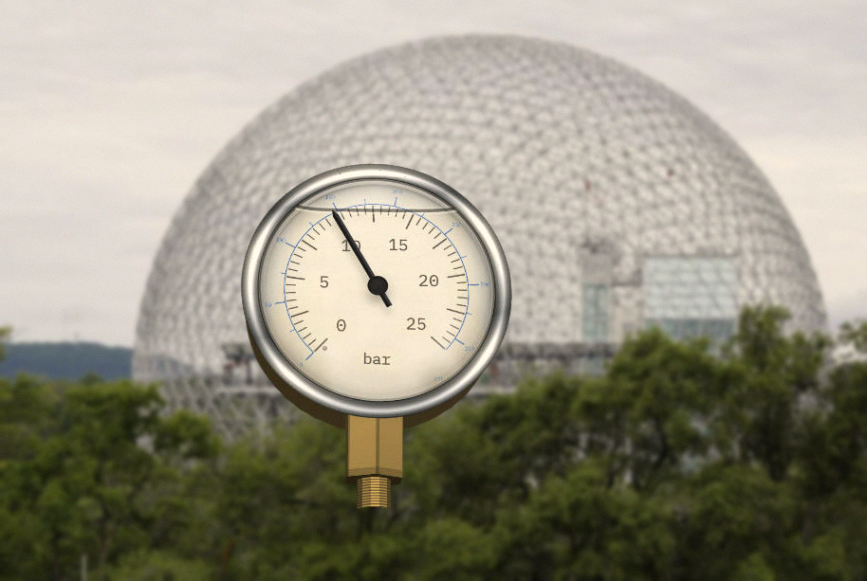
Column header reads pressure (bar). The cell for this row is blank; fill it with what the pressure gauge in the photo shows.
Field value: 10 bar
